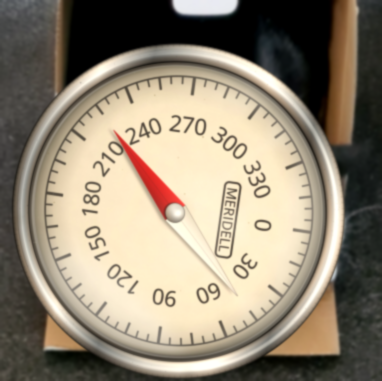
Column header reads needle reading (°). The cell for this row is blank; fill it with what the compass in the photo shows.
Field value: 225 °
